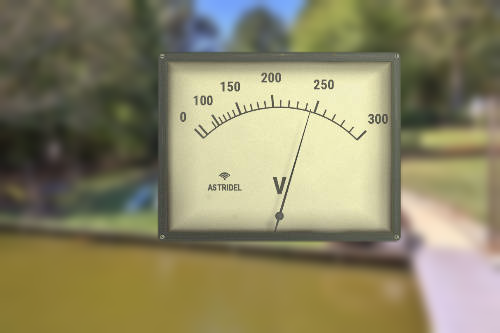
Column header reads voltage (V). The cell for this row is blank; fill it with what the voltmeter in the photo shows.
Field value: 245 V
